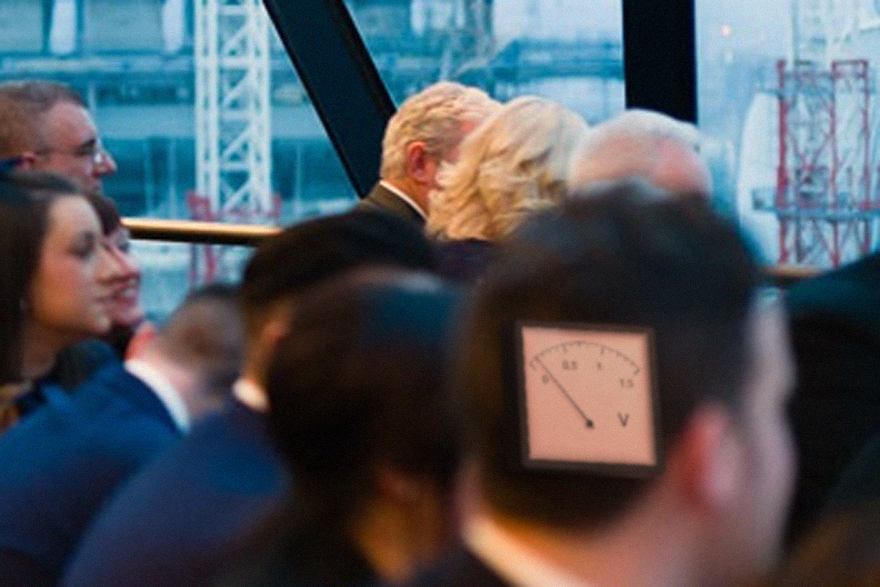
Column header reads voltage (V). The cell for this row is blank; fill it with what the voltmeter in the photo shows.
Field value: 0.1 V
